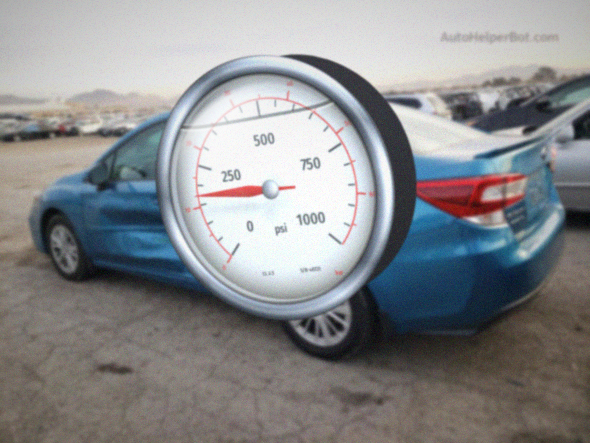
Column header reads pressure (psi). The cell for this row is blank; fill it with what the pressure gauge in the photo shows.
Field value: 175 psi
